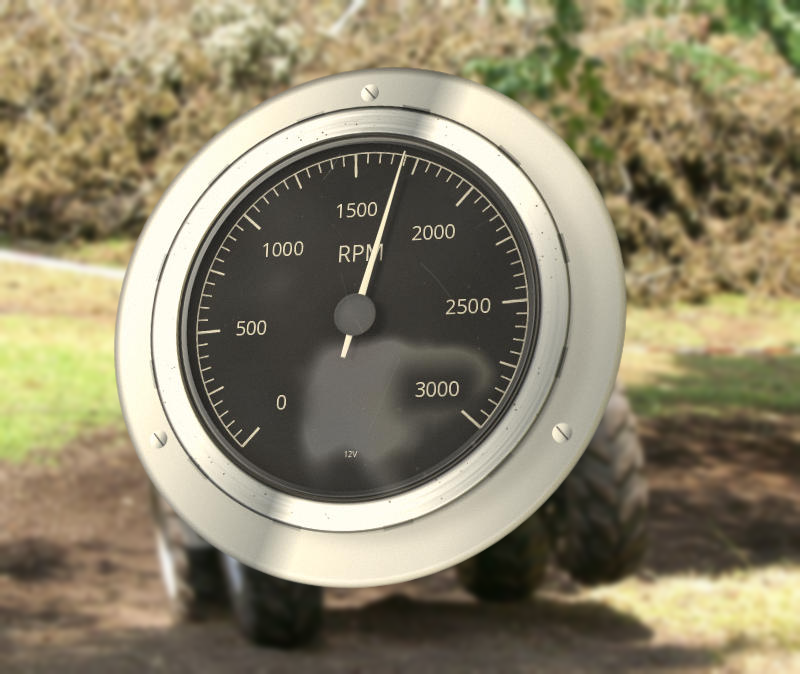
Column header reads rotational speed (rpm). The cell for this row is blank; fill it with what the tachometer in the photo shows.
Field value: 1700 rpm
